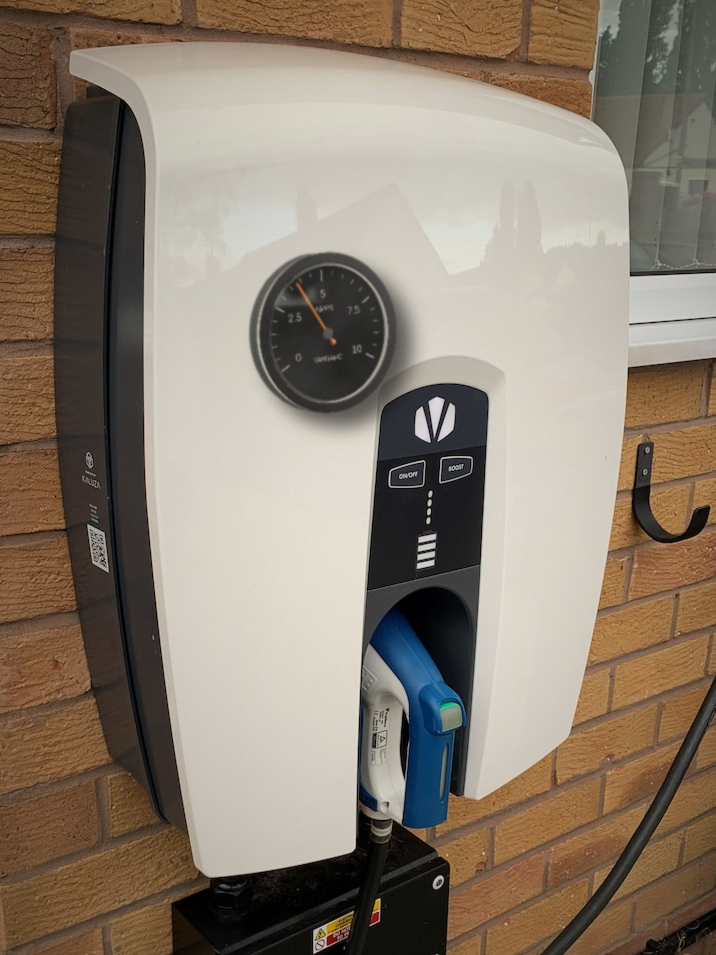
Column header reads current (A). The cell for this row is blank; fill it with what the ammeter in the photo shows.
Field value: 3.75 A
